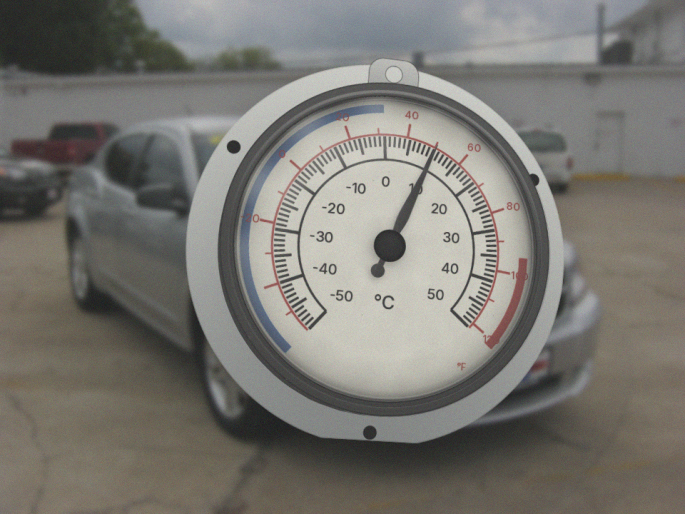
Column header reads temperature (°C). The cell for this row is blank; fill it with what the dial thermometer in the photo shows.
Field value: 10 °C
